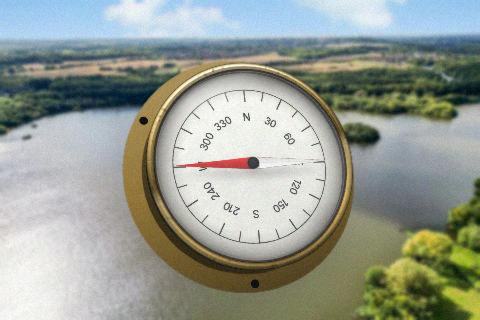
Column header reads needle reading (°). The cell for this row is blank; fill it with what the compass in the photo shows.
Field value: 270 °
